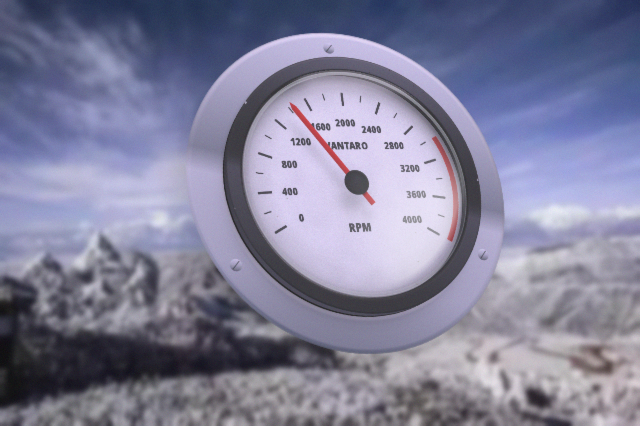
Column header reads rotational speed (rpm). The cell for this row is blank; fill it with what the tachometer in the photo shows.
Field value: 1400 rpm
